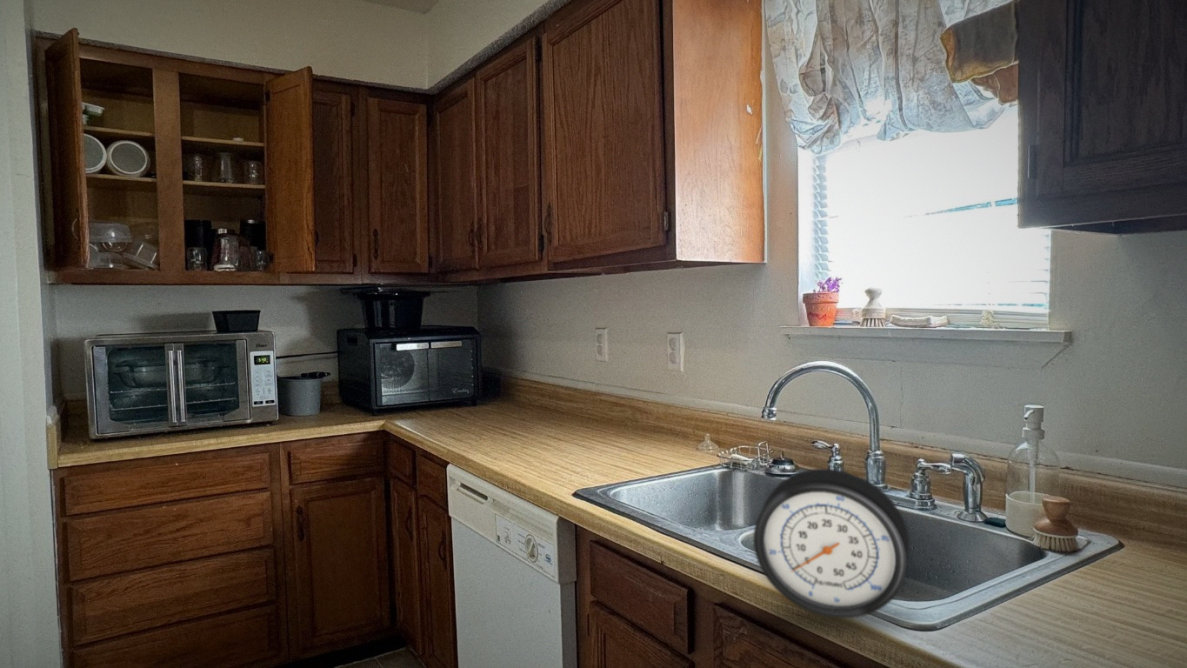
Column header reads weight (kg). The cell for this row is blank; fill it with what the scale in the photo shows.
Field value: 5 kg
